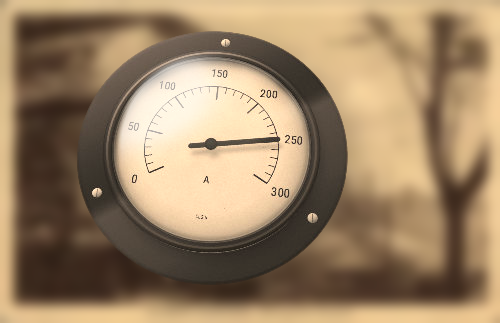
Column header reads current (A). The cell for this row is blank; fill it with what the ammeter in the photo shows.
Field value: 250 A
